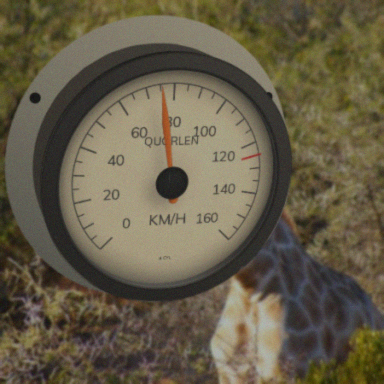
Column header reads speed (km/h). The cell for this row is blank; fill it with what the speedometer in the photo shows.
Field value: 75 km/h
